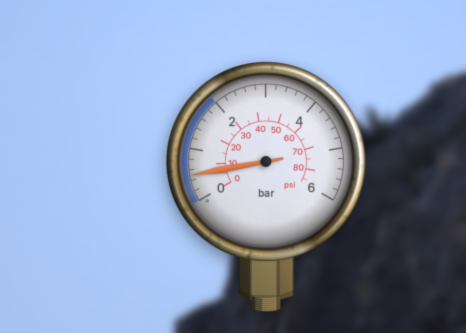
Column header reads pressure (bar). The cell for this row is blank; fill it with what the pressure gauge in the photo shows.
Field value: 0.5 bar
